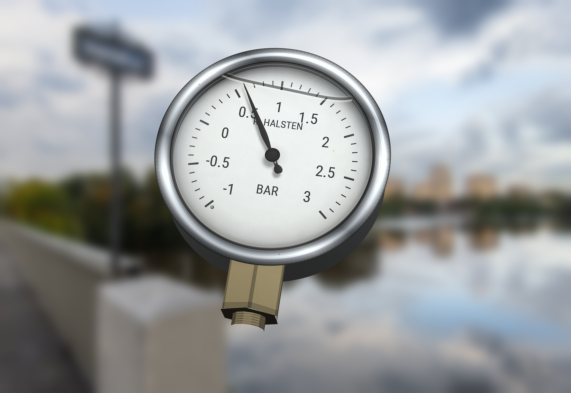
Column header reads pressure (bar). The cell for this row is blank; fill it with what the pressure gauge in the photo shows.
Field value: 0.6 bar
